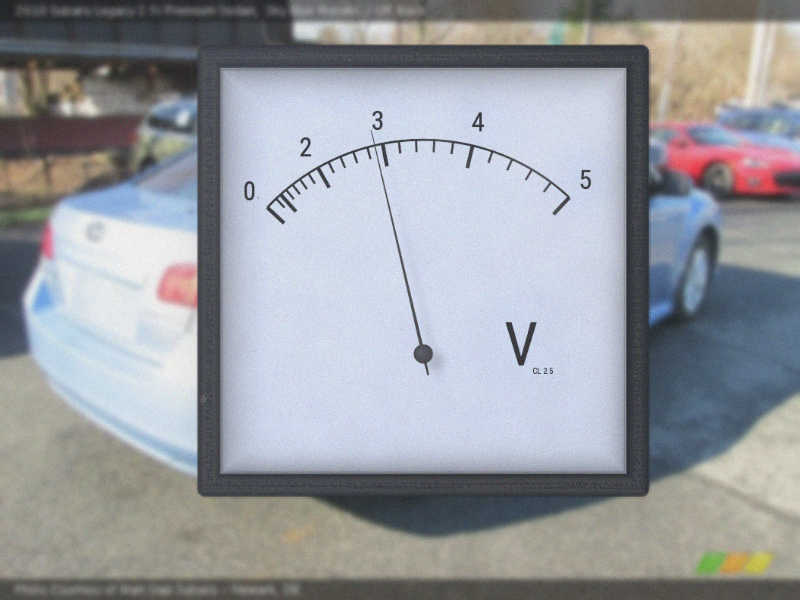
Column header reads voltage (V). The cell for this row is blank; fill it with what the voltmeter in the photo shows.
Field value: 2.9 V
